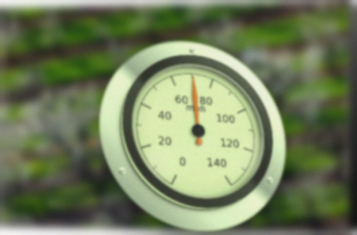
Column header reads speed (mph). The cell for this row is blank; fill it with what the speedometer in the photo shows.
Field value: 70 mph
